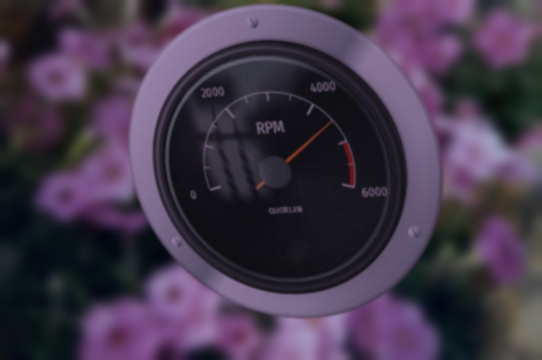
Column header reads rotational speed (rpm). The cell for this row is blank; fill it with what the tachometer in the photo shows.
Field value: 4500 rpm
